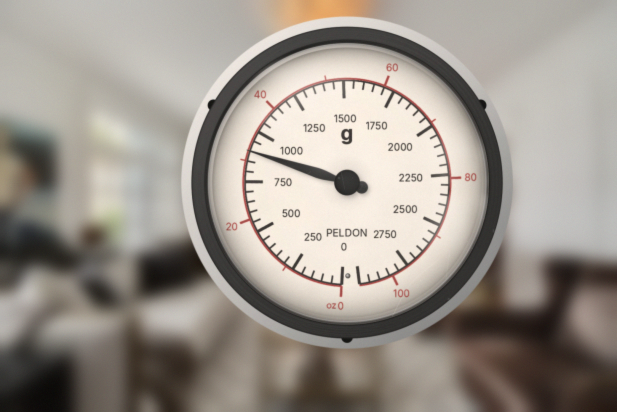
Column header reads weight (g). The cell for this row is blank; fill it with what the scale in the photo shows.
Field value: 900 g
